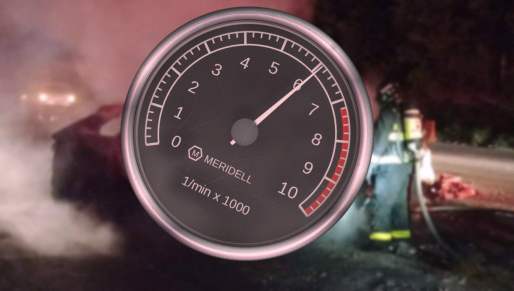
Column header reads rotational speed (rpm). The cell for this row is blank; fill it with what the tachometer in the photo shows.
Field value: 6100 rpm
